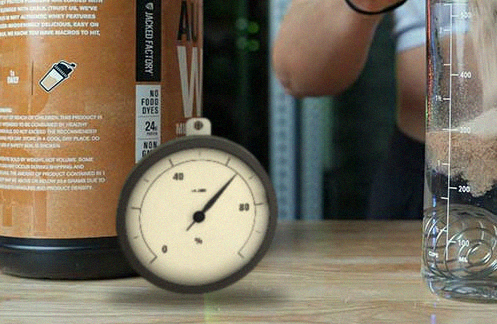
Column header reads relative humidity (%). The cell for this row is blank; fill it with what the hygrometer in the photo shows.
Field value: 65 %
